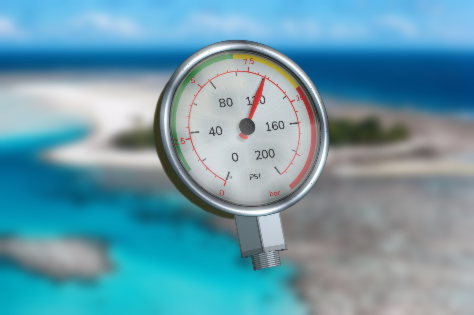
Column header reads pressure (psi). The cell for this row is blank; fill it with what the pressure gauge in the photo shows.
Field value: 120 psi
